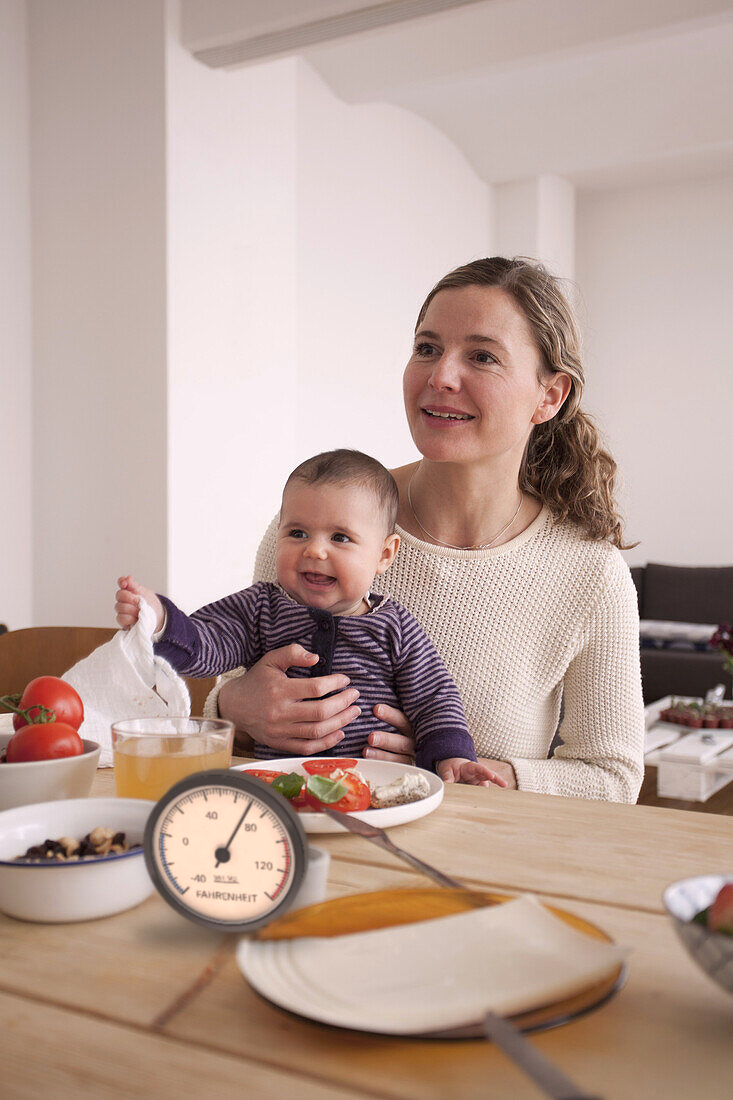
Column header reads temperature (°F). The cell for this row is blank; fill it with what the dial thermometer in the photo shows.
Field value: 70 °F
